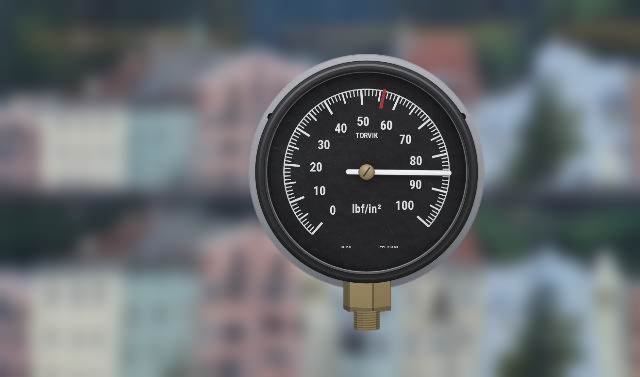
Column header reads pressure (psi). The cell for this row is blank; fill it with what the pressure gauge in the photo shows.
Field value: 85 psi
